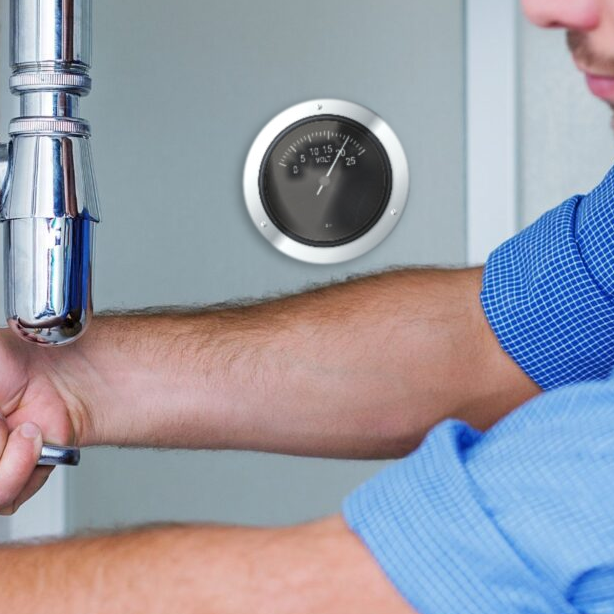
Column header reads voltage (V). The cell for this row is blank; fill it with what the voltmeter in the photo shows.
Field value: 20 V
